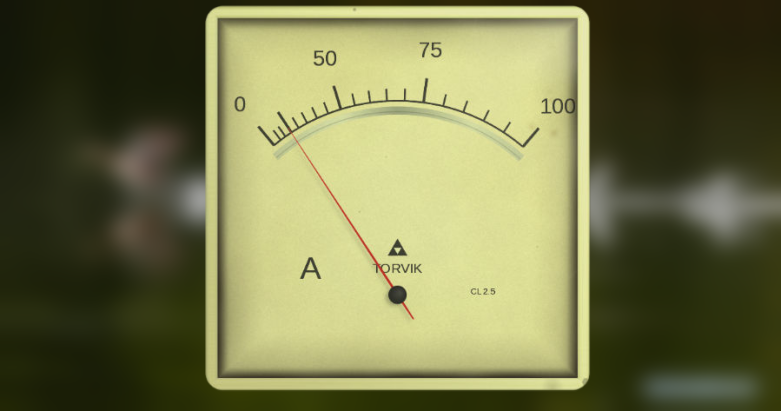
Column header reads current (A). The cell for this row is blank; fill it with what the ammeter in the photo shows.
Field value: 25 A
